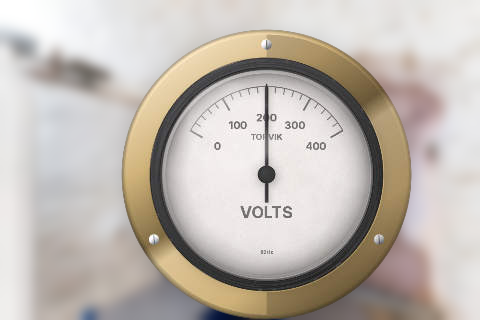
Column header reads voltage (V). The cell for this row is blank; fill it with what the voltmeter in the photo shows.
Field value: 200 V
